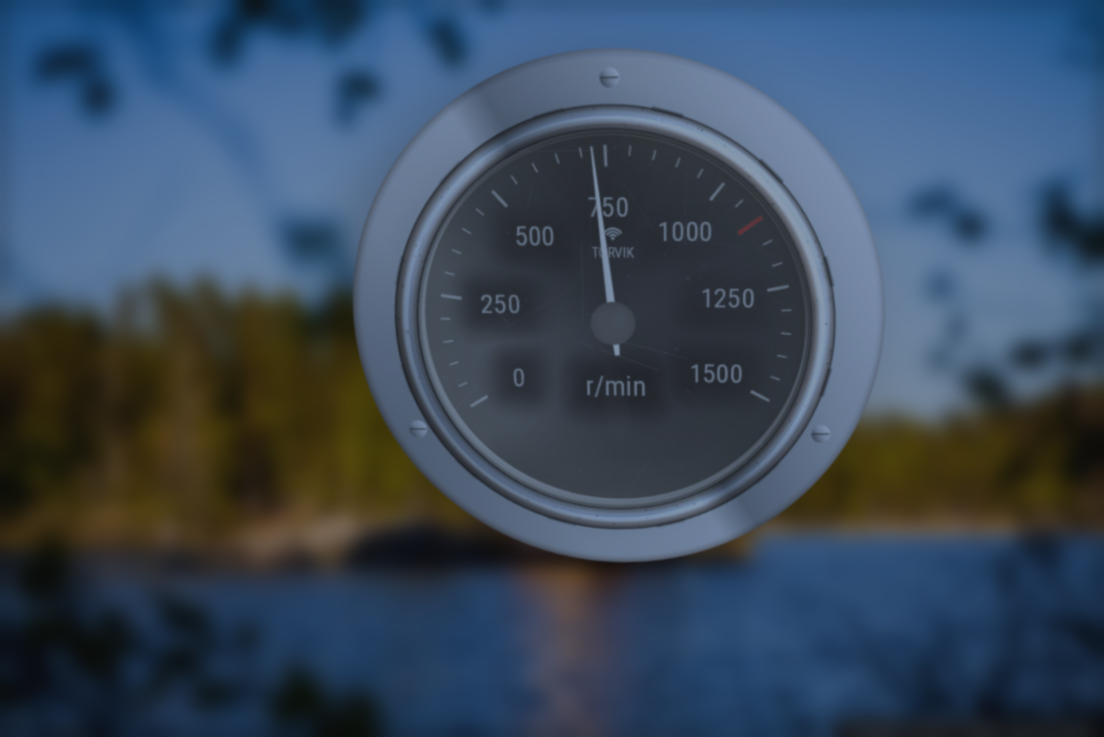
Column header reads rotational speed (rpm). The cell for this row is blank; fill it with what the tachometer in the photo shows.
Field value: 725 rpm
